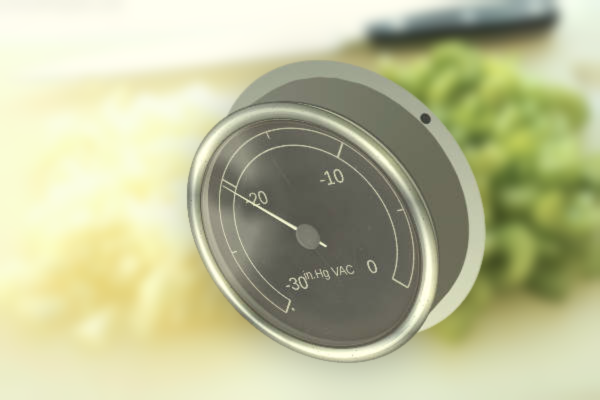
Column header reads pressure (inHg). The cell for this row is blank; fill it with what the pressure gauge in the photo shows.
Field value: -20 inHg
